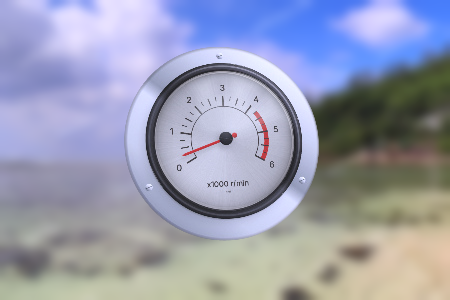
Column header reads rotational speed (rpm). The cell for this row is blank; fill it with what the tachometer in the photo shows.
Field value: 250 rpm
